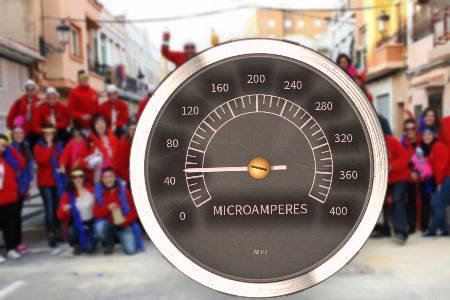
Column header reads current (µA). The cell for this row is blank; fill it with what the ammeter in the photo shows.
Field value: 50 µA
